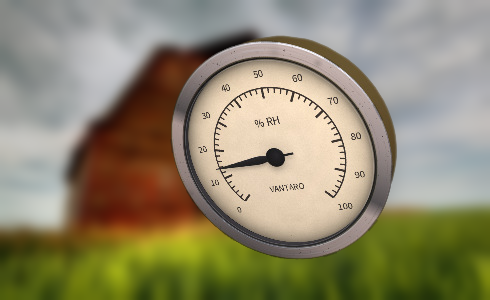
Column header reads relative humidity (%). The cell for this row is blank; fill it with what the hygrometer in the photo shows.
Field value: 14 %
